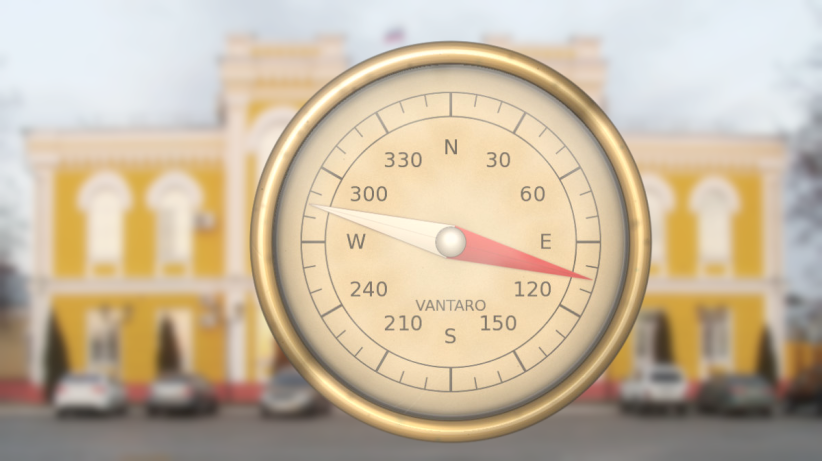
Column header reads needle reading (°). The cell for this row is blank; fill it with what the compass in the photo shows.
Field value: 105 °
